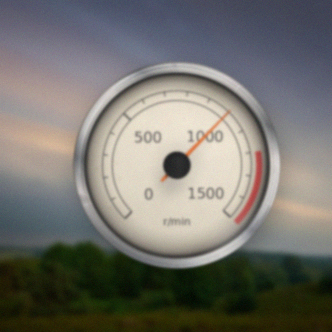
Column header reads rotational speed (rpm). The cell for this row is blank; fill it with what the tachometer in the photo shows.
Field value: 1000 rpm
